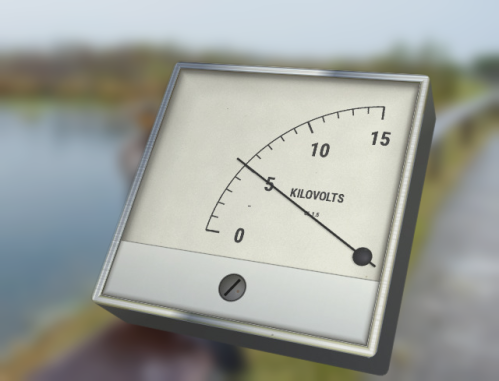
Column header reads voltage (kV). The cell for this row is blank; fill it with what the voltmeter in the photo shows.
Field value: 5 kV
